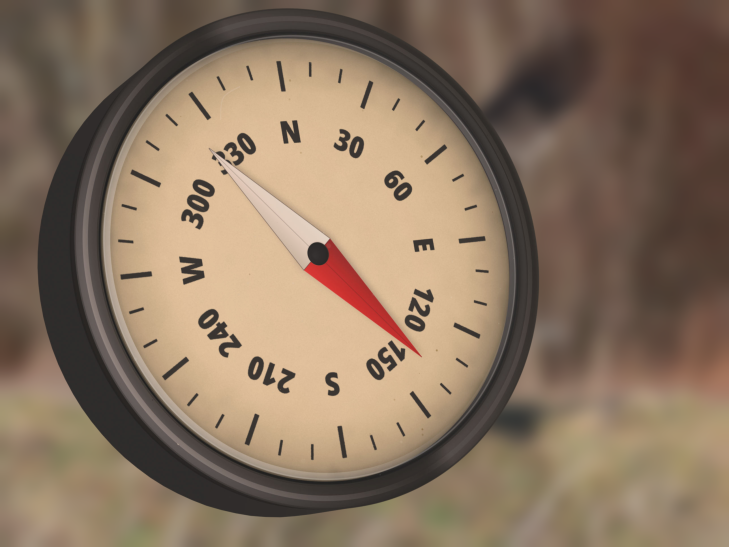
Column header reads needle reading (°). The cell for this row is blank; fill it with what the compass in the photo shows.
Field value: 140 °
